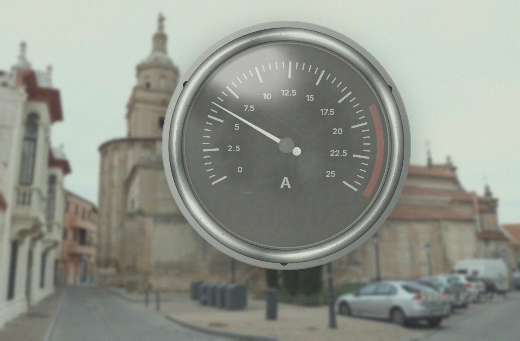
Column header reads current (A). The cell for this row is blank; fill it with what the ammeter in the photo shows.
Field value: 6 A
